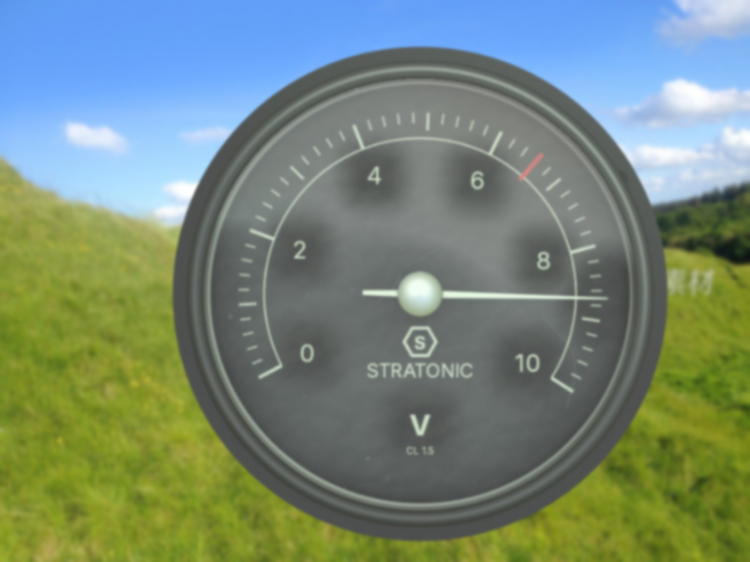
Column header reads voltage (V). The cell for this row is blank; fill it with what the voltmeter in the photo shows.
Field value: 8.7 V
